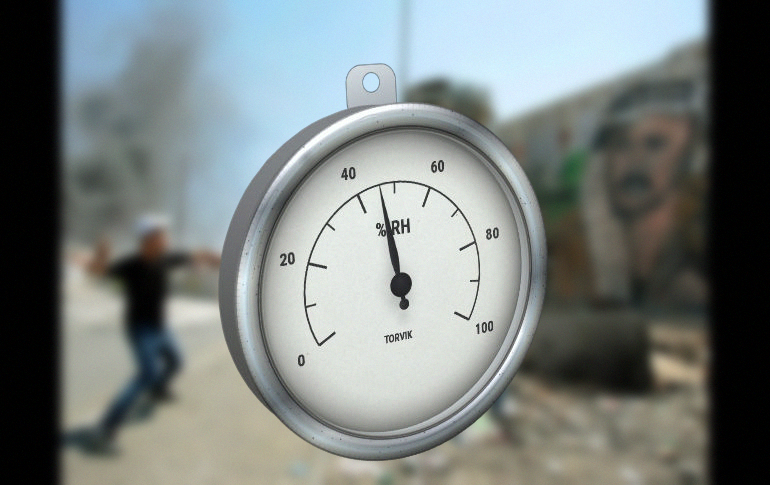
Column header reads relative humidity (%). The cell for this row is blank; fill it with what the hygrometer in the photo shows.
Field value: 45 %
